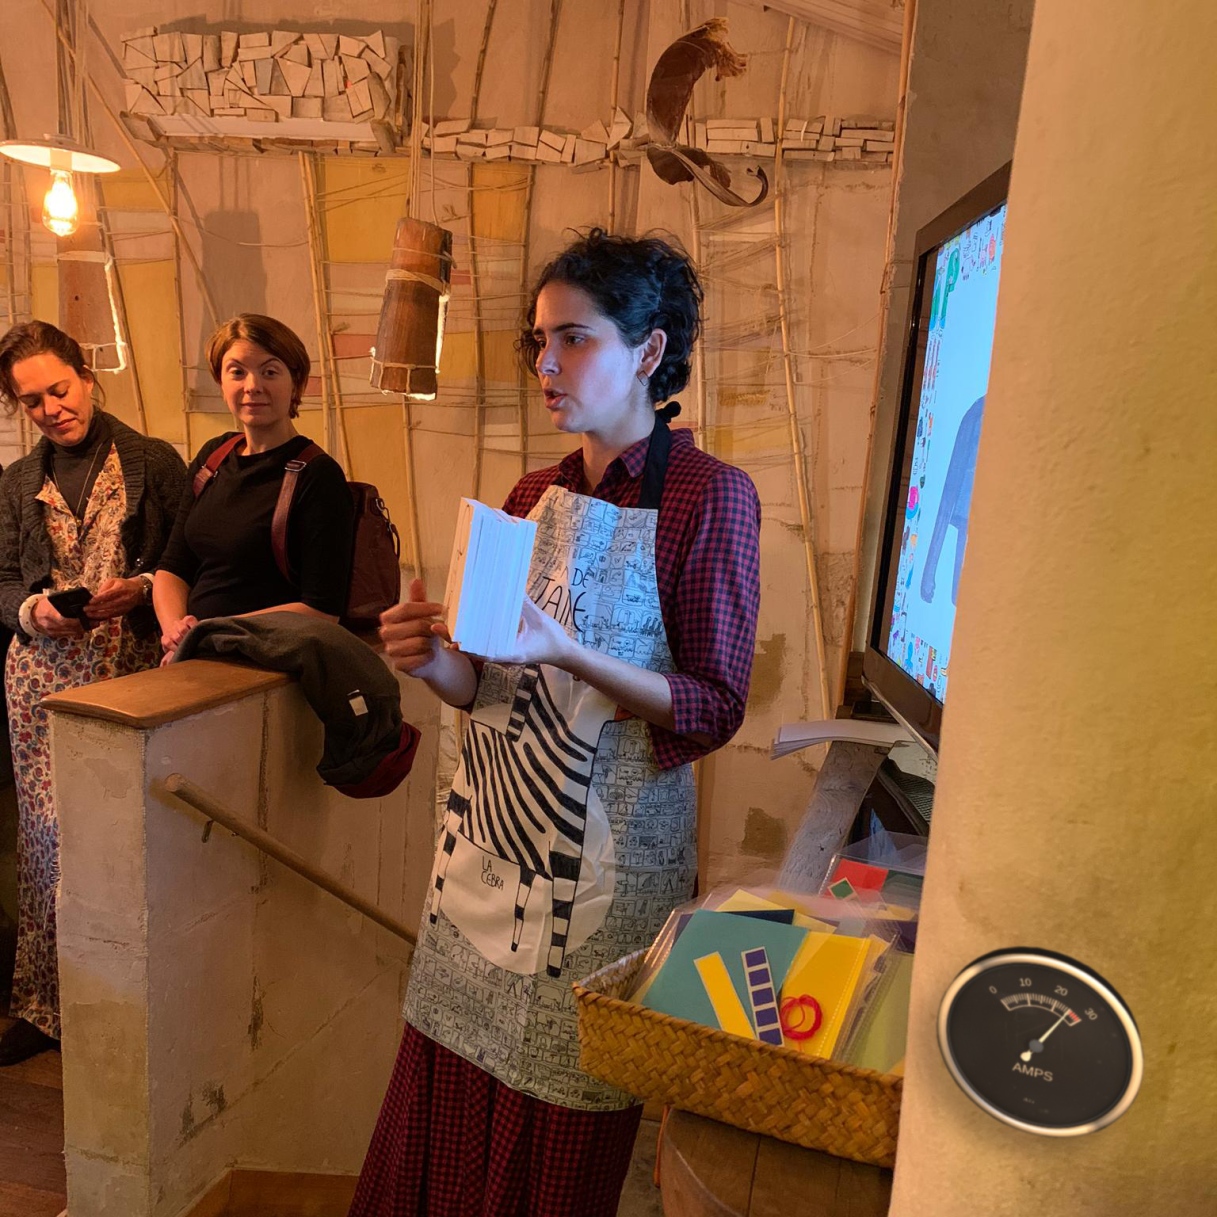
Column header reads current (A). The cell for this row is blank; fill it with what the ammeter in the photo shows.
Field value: 25 A
